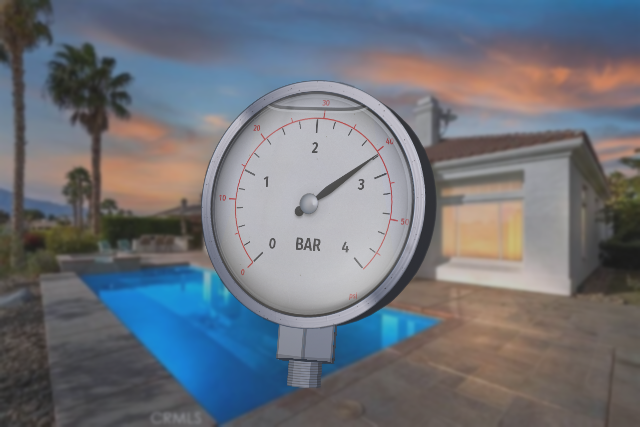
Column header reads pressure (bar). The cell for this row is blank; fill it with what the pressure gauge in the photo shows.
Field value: 2.8 bar
